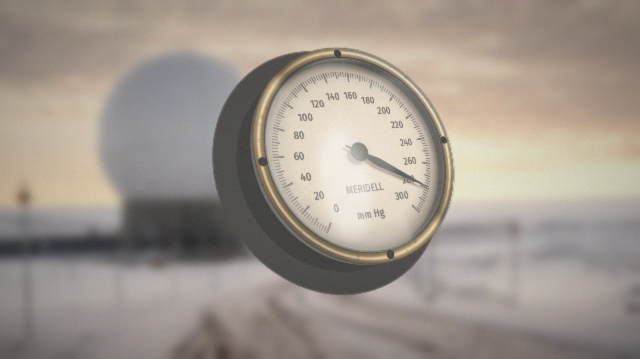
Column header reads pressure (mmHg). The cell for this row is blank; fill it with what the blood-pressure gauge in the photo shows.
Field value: 280 mmHg
